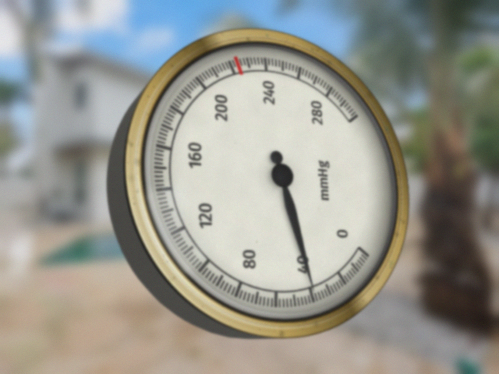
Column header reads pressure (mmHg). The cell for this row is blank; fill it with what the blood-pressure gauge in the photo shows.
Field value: 40 mmHg
